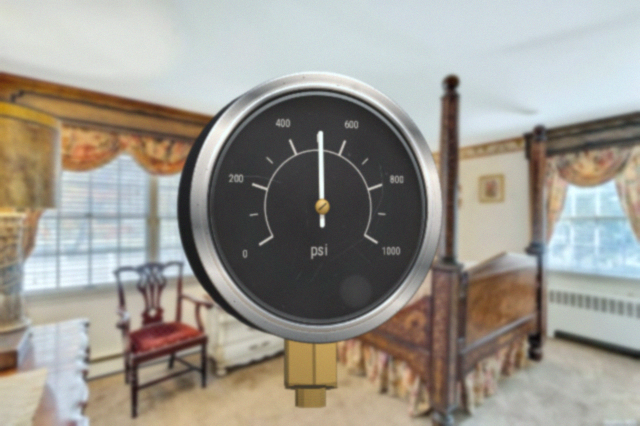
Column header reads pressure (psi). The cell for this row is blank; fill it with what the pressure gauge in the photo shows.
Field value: 500 psi
